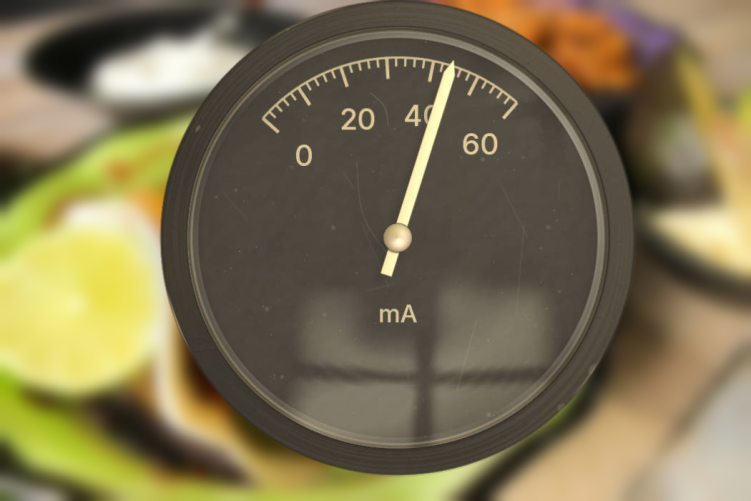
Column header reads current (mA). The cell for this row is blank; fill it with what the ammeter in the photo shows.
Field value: 44 mA
